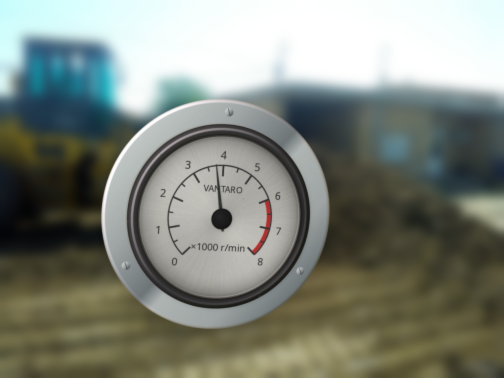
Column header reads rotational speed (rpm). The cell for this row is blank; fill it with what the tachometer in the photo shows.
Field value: 3750 rpm
